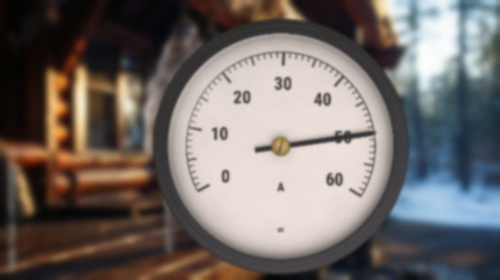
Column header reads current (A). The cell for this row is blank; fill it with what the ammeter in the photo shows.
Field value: 50 A
